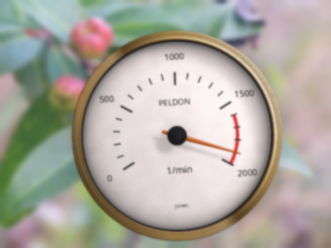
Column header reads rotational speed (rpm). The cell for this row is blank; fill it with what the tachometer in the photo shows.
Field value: 1900 rpm
